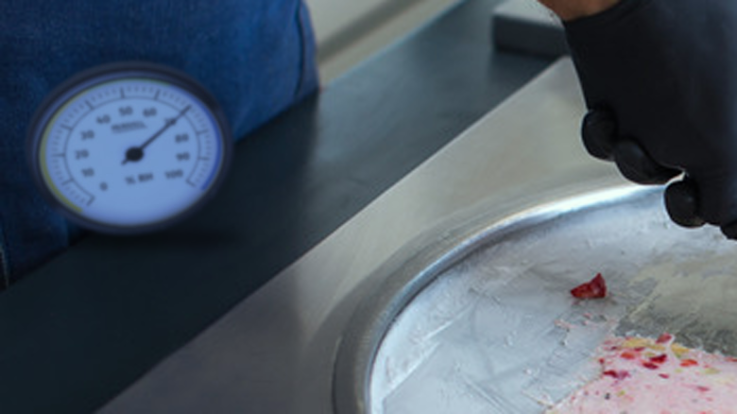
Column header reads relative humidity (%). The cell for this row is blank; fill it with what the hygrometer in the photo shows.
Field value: 70 %
